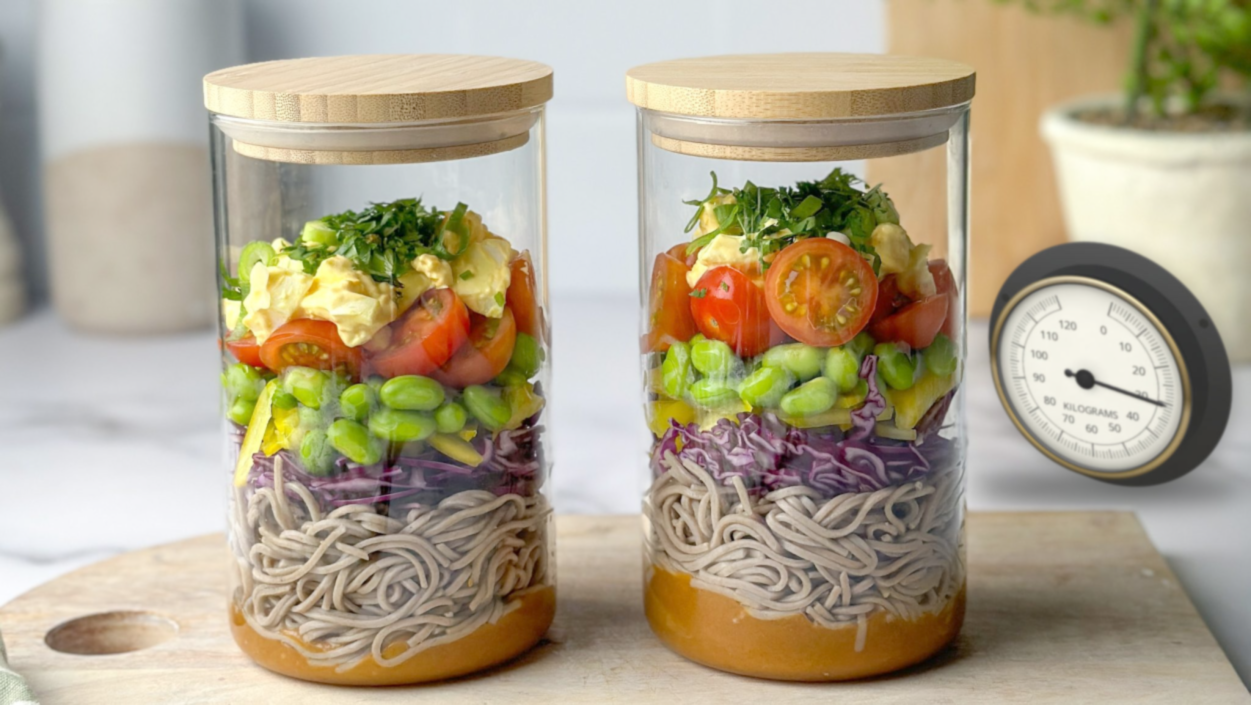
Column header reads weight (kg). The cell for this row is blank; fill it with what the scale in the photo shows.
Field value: 30 kg
